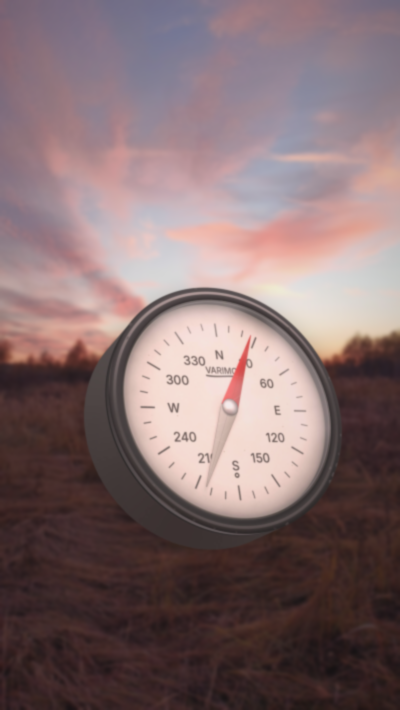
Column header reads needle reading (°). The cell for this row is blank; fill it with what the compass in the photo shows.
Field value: 25 °
